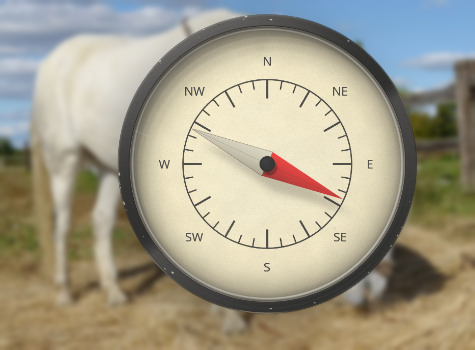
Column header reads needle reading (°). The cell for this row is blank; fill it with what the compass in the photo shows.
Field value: 115 °
